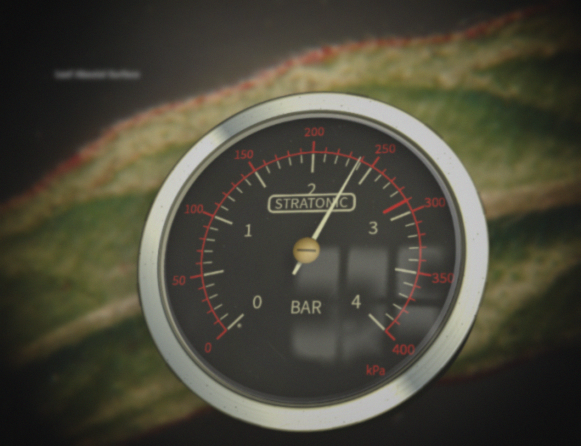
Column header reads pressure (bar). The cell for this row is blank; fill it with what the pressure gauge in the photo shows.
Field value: 2.4 bar
